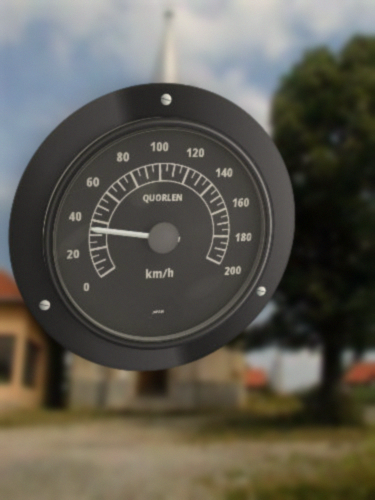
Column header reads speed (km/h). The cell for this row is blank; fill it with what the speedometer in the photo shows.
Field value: 35 km/h
